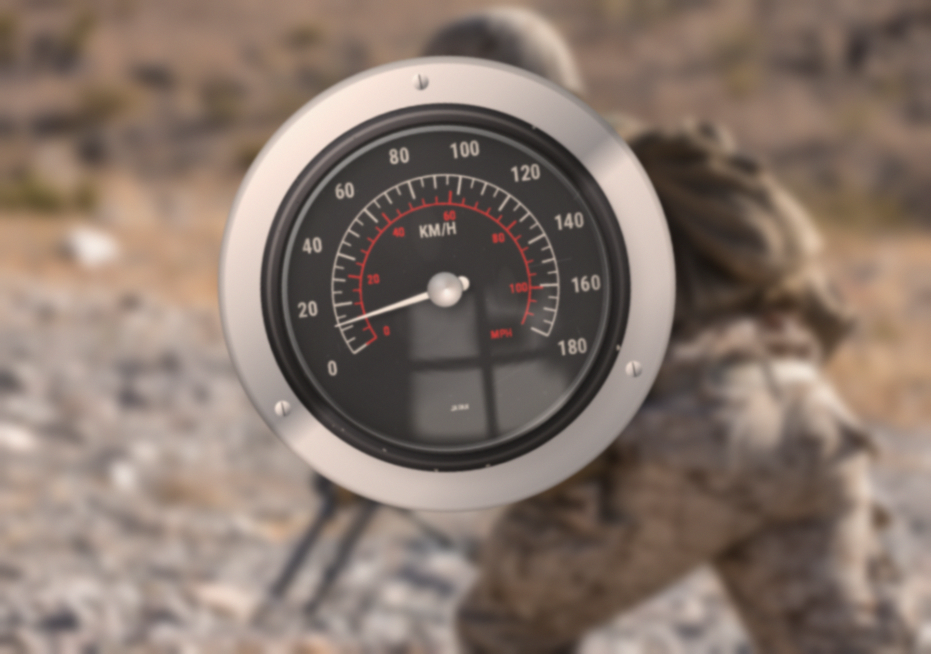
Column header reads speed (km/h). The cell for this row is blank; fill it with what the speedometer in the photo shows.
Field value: 12.5 km/h
